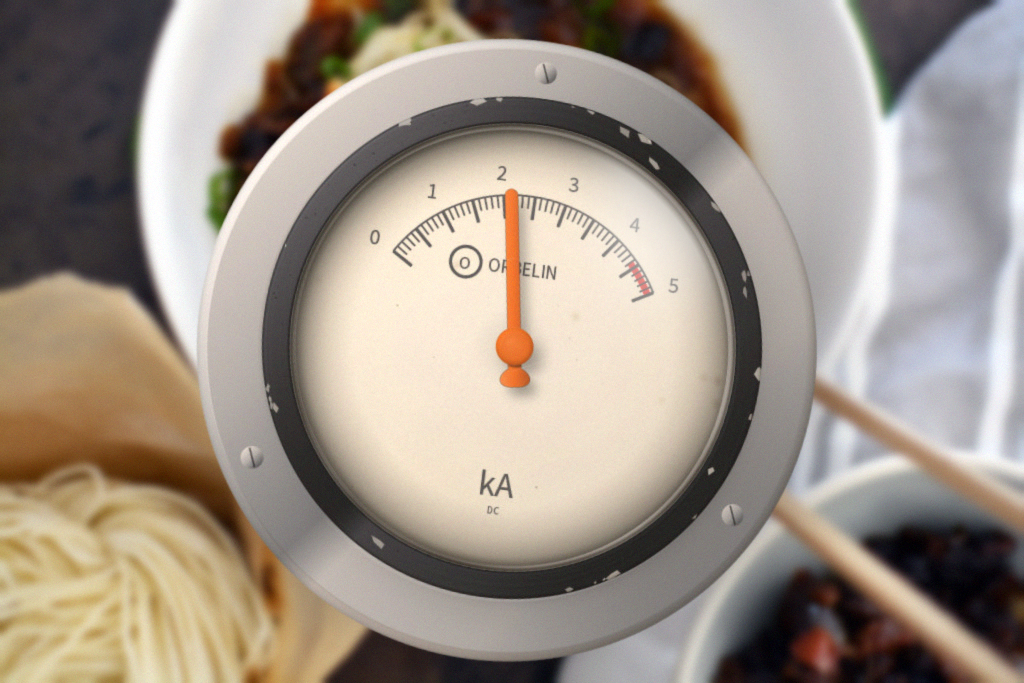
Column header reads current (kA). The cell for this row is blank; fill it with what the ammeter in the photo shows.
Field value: 2.1 kA
